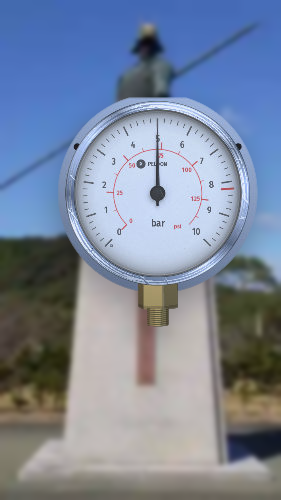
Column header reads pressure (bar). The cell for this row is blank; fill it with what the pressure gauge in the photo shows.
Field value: 5 bar
